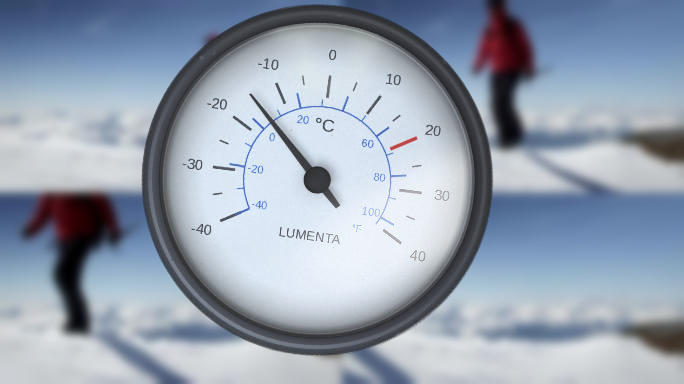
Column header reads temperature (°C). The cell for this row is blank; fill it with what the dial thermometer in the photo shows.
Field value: -15 °C
